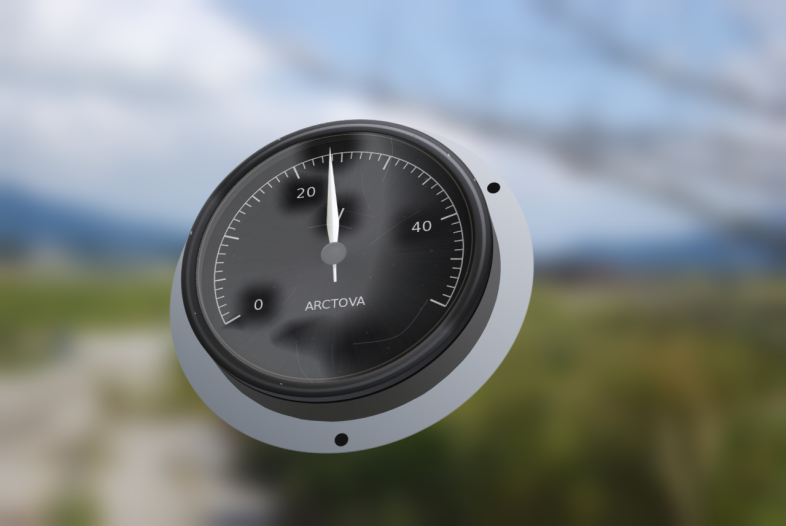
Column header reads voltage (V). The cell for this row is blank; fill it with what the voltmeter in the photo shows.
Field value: 24 V
